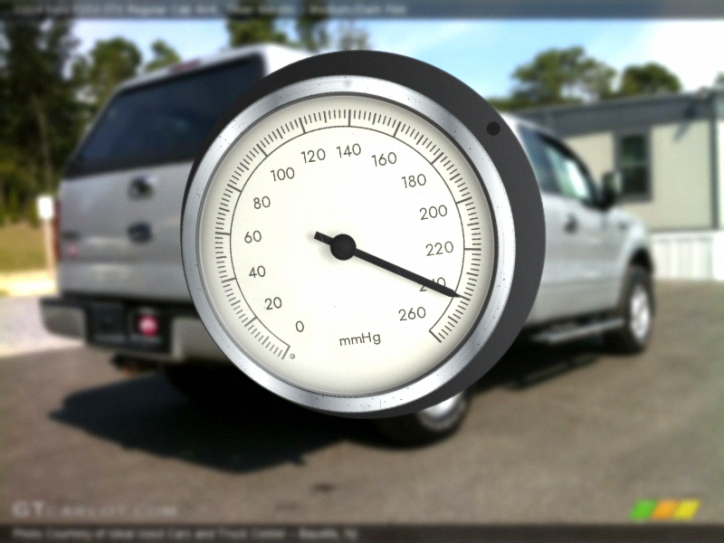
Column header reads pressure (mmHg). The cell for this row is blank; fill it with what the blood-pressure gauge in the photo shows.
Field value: 240 mmHg
